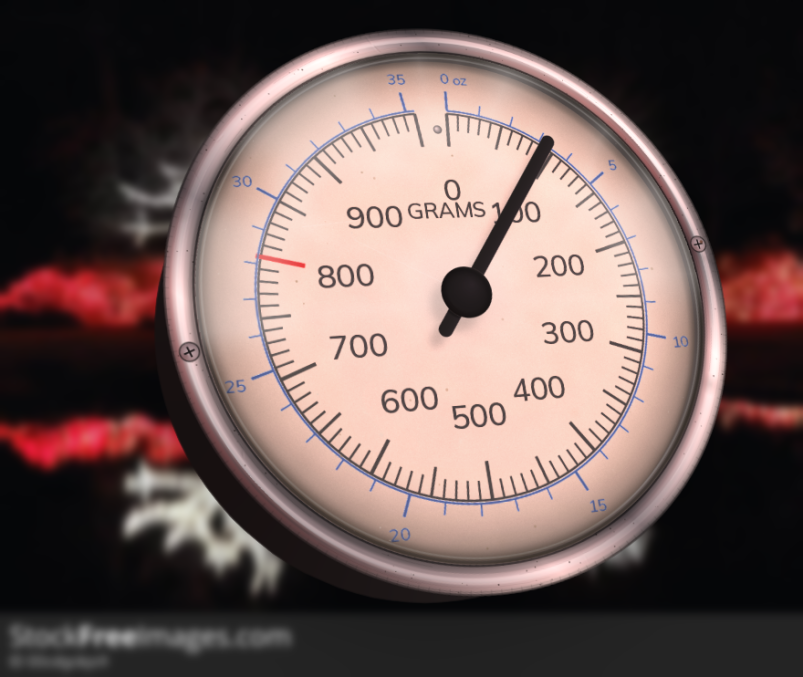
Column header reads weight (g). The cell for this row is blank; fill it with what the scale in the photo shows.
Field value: 90 g
